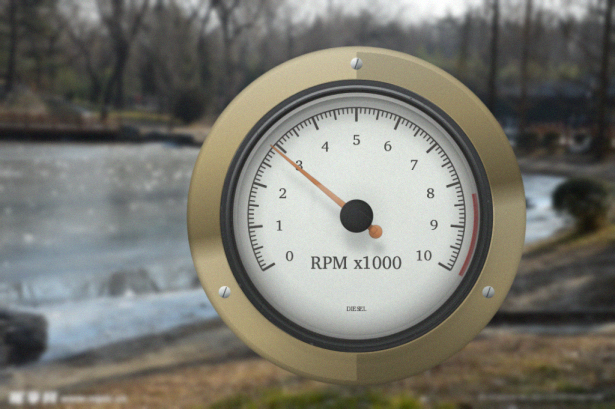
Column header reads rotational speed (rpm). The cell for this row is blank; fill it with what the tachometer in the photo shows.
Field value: 2900 rpm
